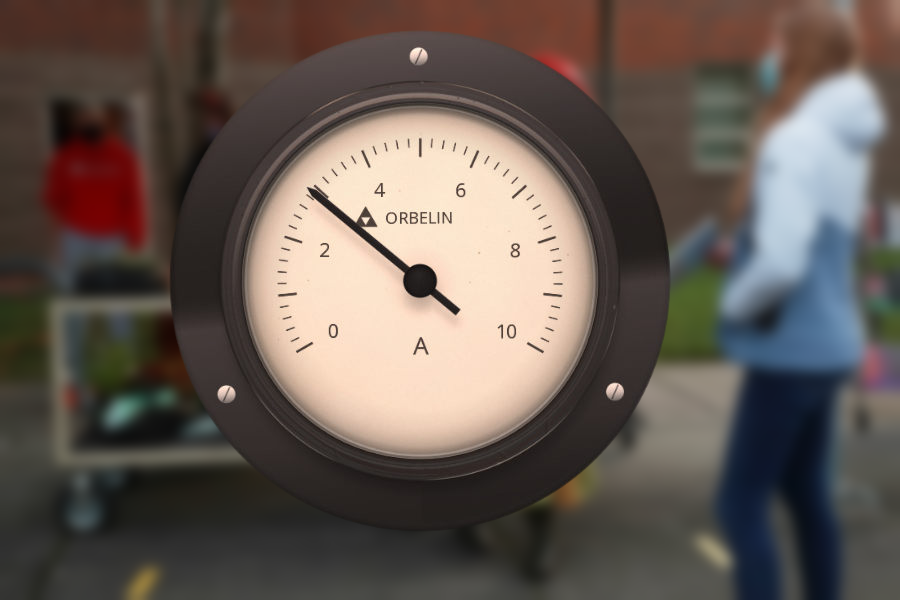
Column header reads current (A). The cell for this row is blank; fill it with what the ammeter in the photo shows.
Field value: 2.9 A
